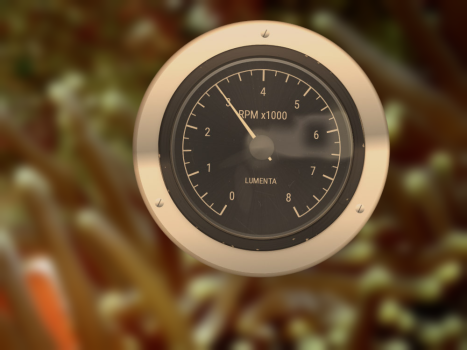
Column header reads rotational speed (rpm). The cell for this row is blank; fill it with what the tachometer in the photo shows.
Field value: 3000 rpm
